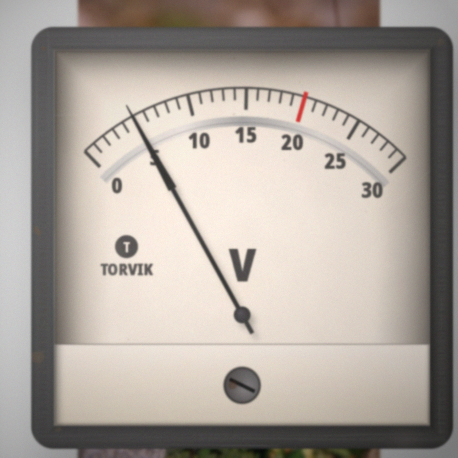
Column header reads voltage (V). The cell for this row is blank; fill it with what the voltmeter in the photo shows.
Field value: 5 V
